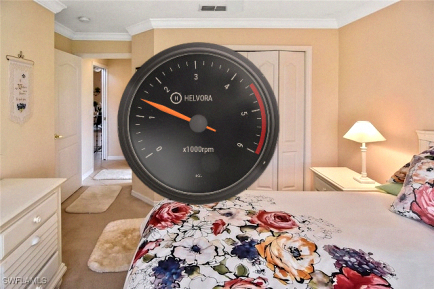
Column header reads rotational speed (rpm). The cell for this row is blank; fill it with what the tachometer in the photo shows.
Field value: 1400 rpm
